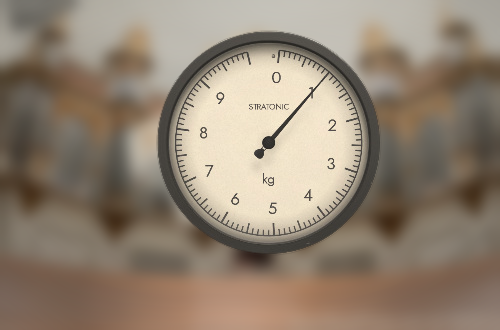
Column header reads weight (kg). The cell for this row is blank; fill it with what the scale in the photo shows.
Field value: 1 kg
